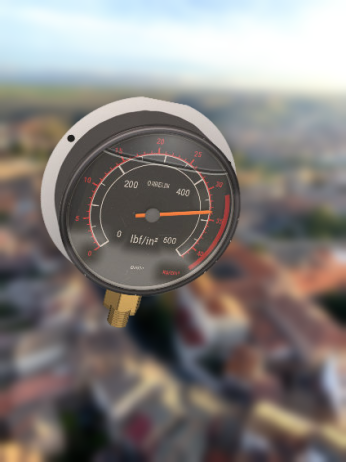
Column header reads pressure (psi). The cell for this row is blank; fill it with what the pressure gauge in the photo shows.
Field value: 475 psi
